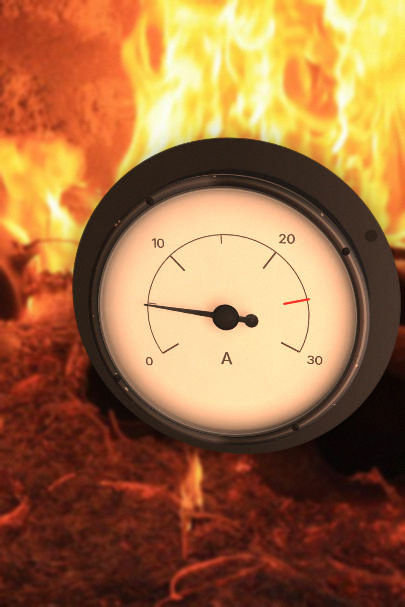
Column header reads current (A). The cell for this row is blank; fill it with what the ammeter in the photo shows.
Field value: 5 A
